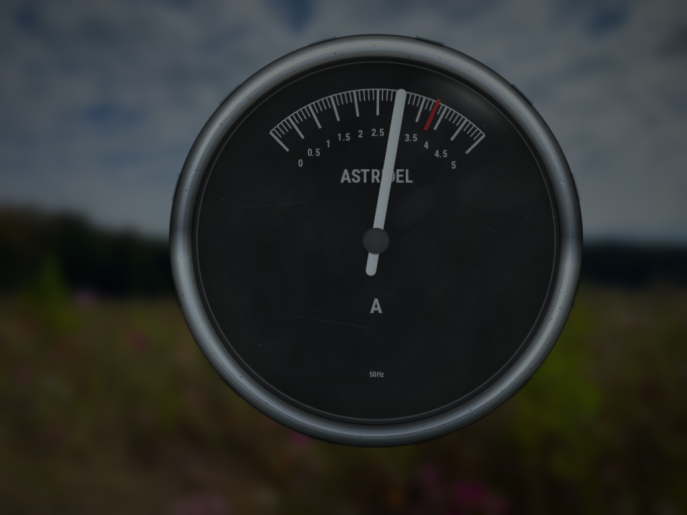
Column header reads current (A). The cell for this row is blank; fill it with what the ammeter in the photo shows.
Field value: 3 A
